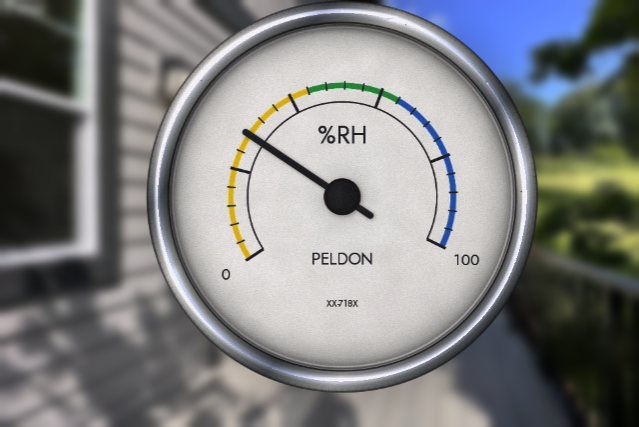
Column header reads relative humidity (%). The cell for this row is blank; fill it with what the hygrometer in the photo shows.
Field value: 28 %
